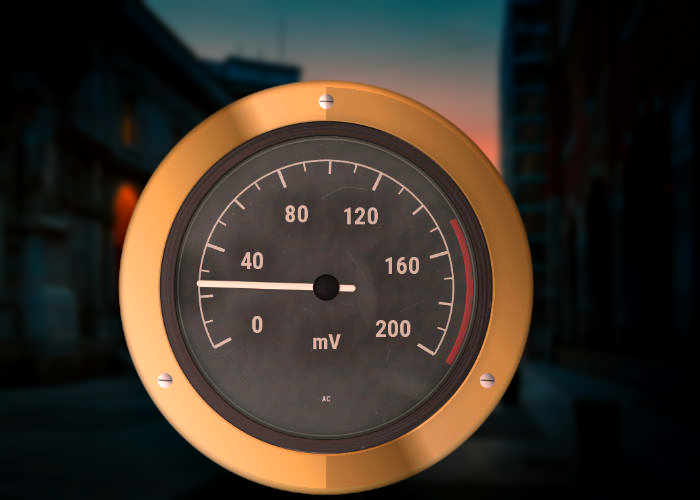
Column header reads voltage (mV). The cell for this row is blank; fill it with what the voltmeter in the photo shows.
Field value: 25 mV
